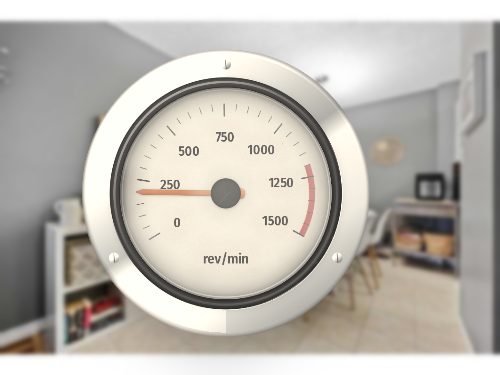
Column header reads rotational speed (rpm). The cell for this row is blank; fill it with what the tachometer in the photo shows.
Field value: 200 rpm
